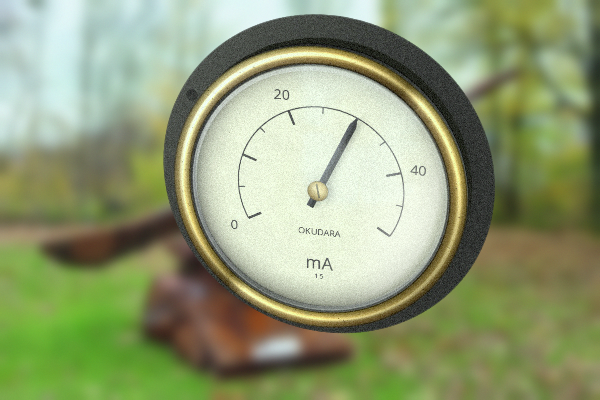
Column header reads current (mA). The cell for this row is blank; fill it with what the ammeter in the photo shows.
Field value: 30 mA
